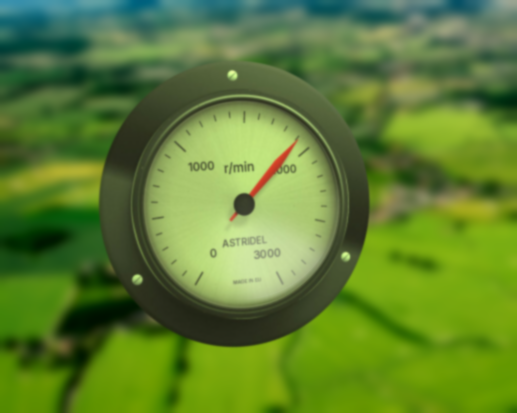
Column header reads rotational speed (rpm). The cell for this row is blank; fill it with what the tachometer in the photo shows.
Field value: 1900 rpm
